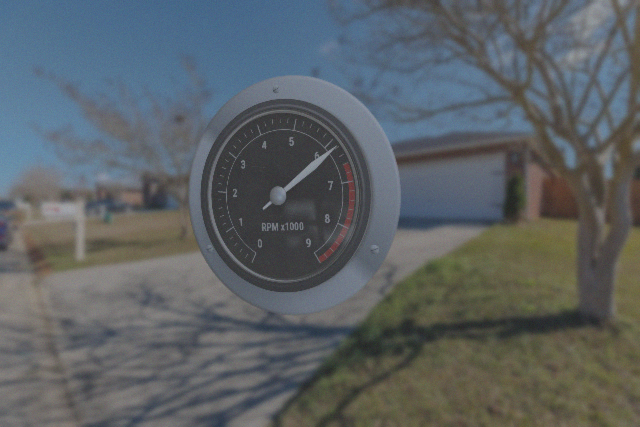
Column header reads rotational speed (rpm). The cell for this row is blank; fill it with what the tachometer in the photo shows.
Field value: 6200 rpm
